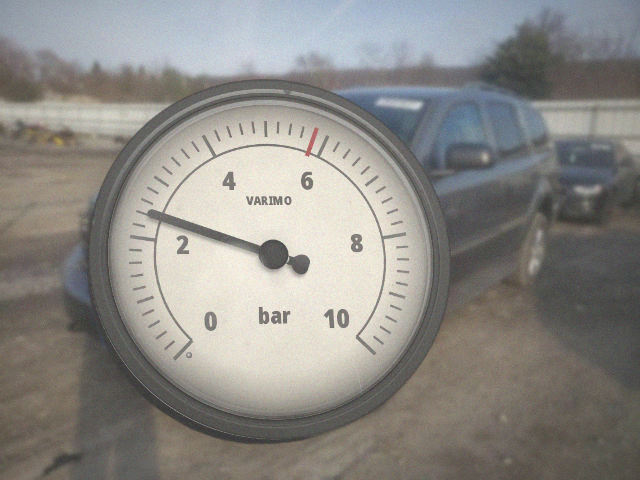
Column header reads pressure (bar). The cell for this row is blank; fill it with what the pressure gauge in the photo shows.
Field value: 2.4 bar
